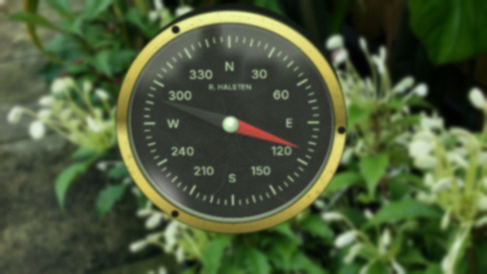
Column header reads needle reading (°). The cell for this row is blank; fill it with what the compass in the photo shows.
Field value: 110 °
